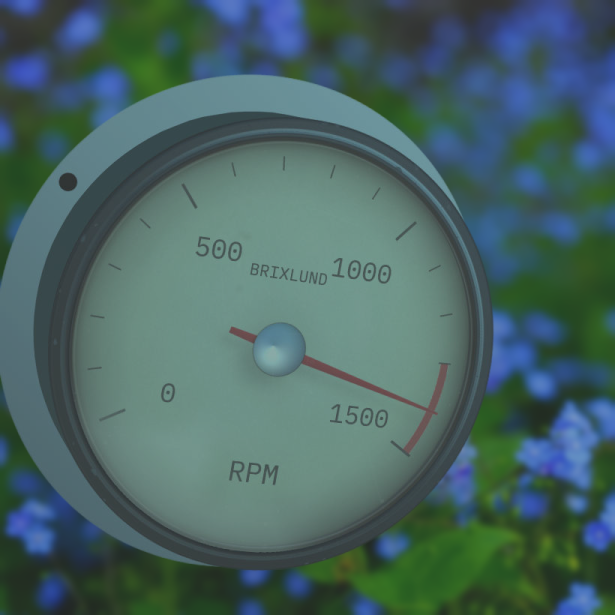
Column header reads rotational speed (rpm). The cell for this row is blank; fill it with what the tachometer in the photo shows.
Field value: 1400 rpm
